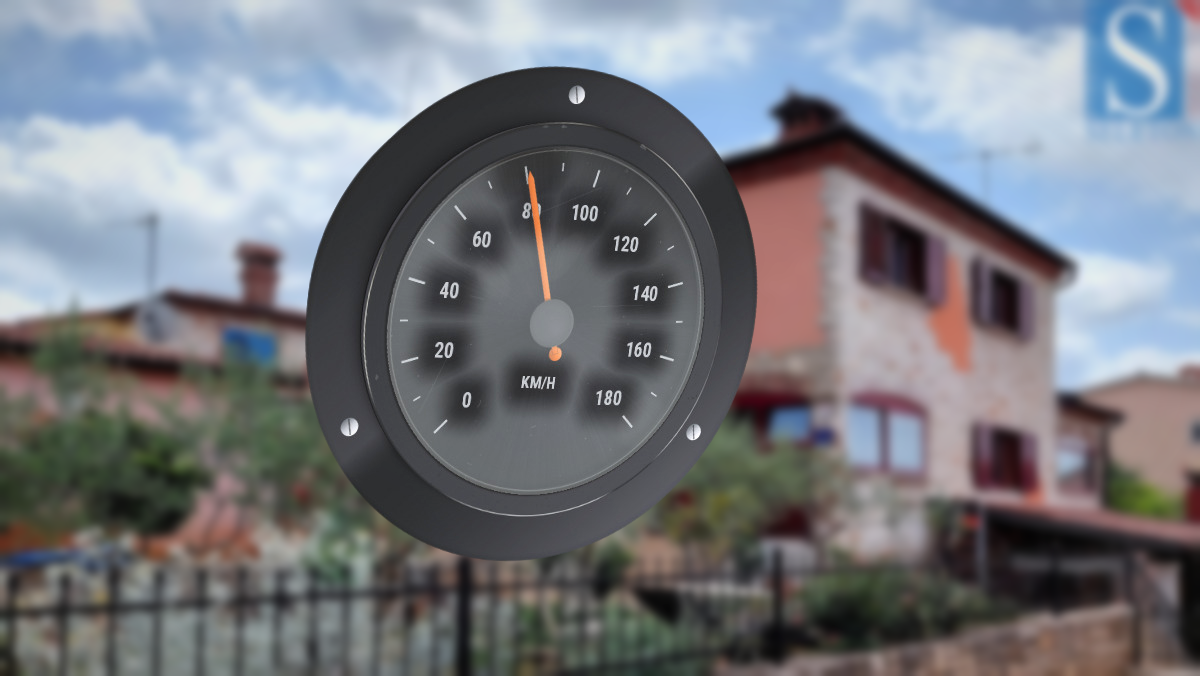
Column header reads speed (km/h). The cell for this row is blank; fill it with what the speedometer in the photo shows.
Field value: 80 km/h
